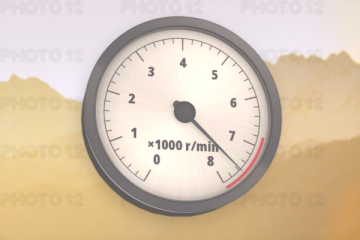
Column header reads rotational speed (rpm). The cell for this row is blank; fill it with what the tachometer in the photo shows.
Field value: 7600 rpm
